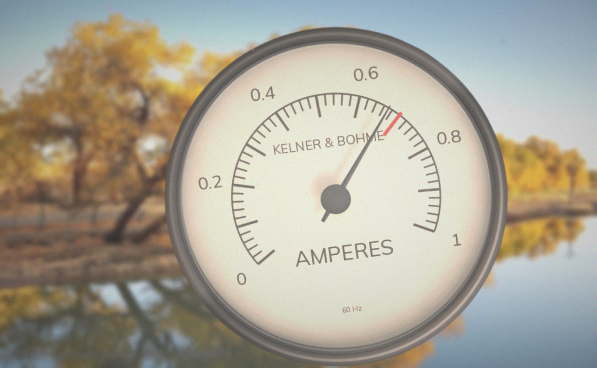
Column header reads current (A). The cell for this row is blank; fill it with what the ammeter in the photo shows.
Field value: 0.67 A
